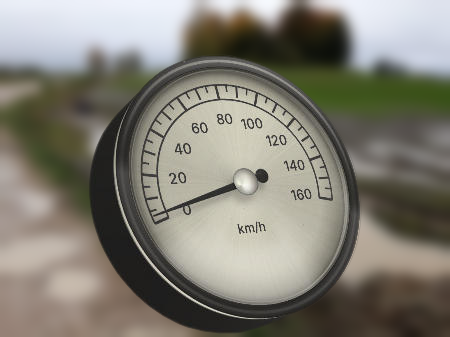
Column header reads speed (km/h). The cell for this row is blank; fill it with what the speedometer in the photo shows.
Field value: 2.5 km/h
